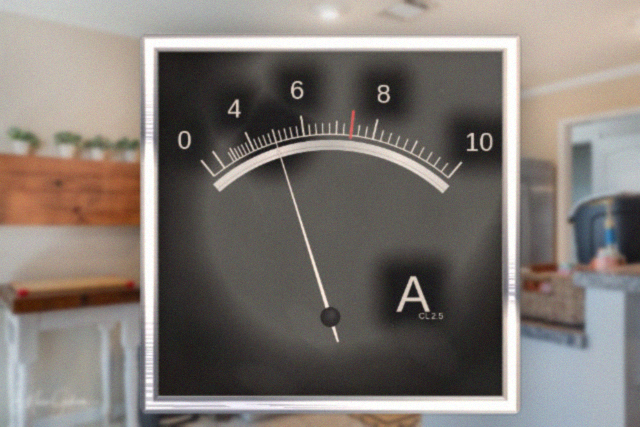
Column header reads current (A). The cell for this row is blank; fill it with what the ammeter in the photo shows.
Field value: 5 A
